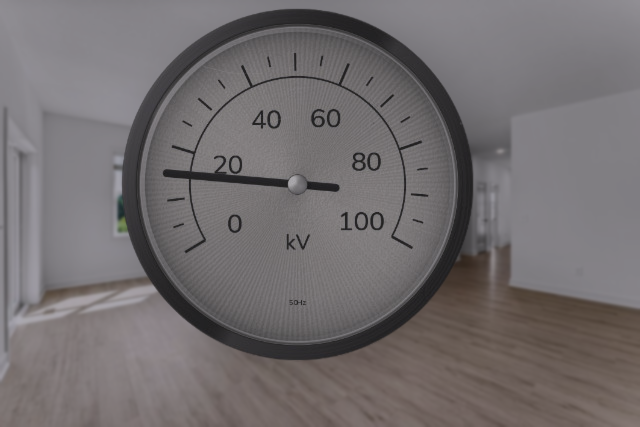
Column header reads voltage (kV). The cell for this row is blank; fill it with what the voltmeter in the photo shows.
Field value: 15 kV
